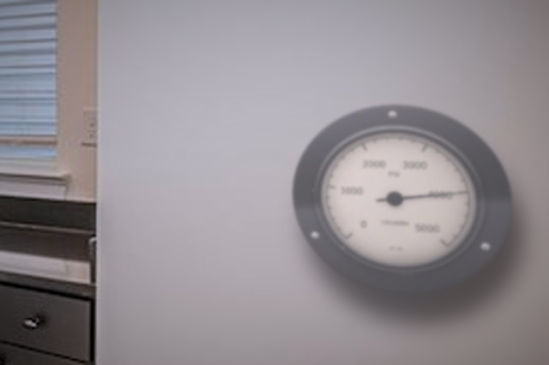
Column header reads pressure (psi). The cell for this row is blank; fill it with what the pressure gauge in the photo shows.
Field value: 4000 psi
